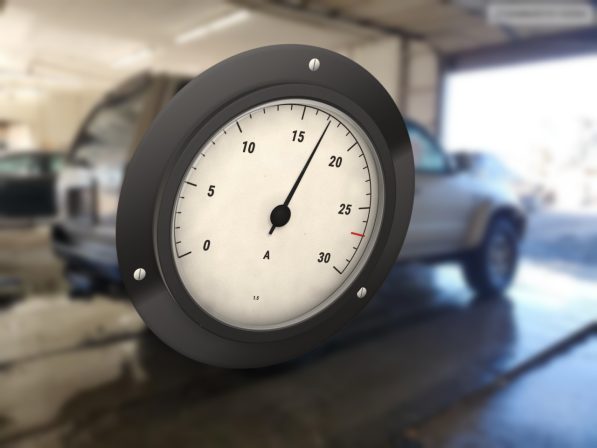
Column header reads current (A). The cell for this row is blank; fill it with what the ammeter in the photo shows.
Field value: 17 A
